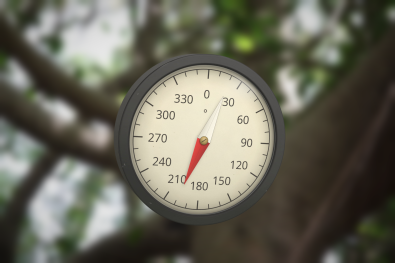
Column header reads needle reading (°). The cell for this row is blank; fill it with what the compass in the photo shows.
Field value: 200 °
